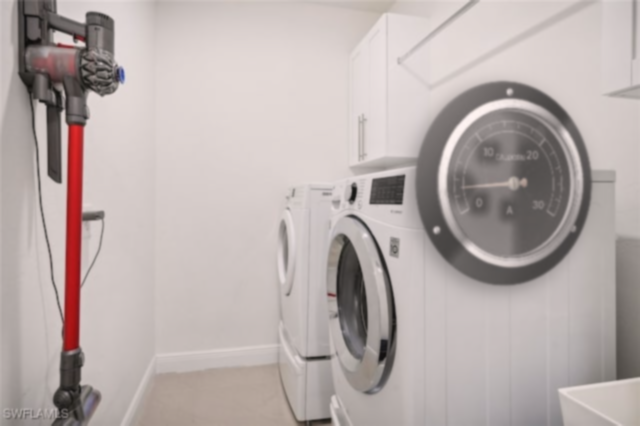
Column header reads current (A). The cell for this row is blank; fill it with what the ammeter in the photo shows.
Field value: 3 A
